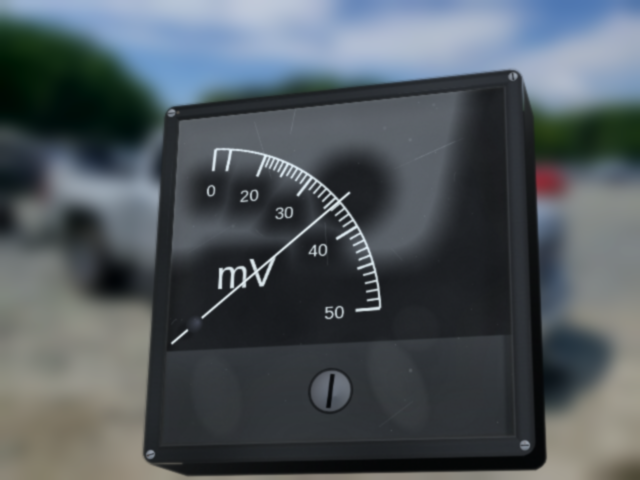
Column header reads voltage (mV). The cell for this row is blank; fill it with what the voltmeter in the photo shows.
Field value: 36 mV
